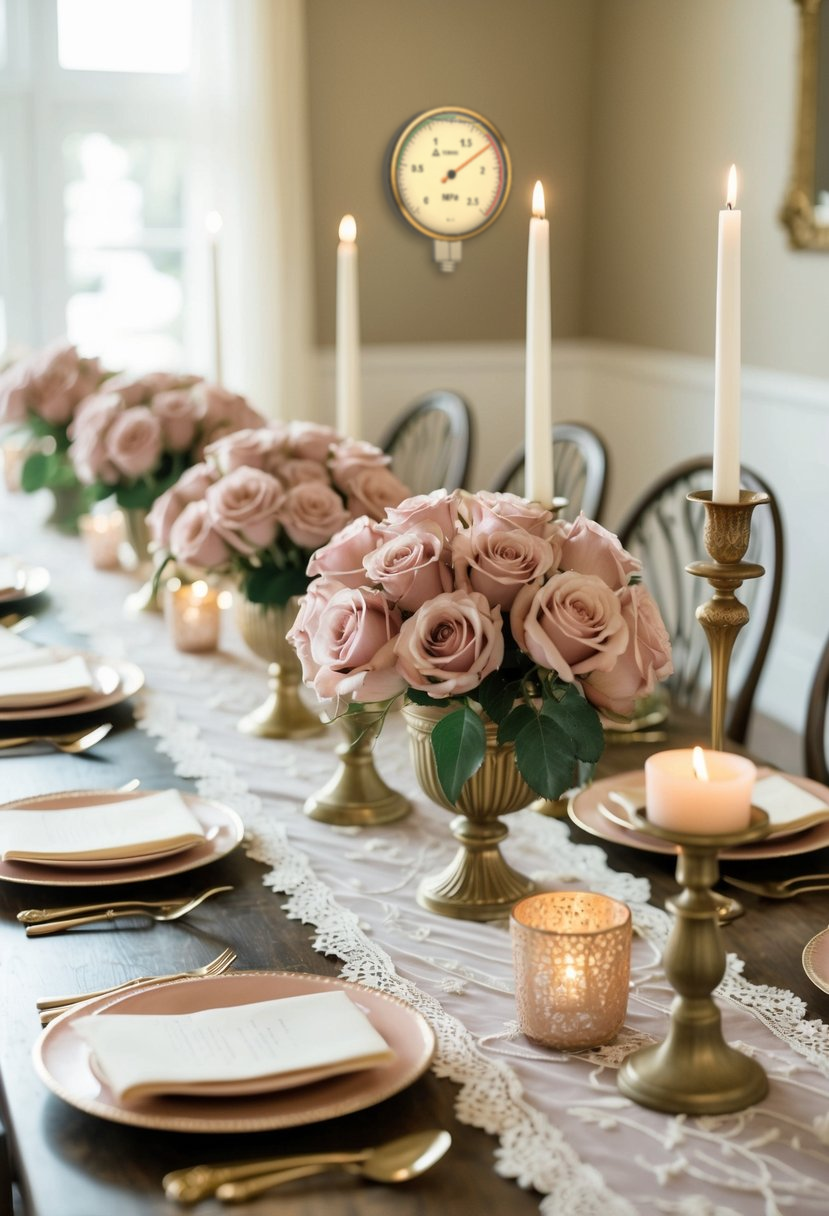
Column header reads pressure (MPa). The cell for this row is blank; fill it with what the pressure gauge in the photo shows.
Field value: 1.75 MPa
